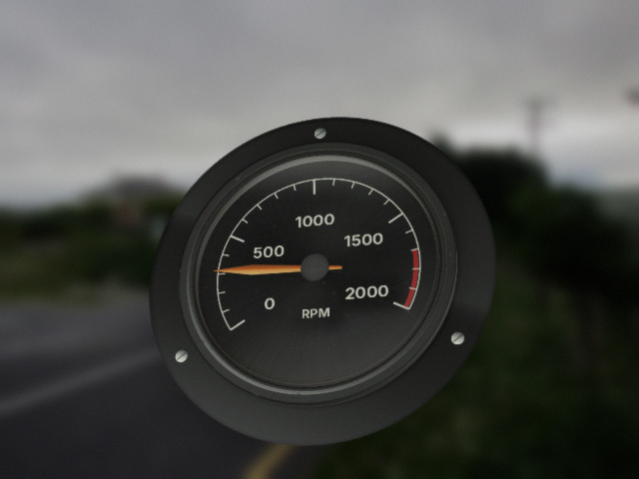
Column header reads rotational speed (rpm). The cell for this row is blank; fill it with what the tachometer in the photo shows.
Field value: 300 rpm
